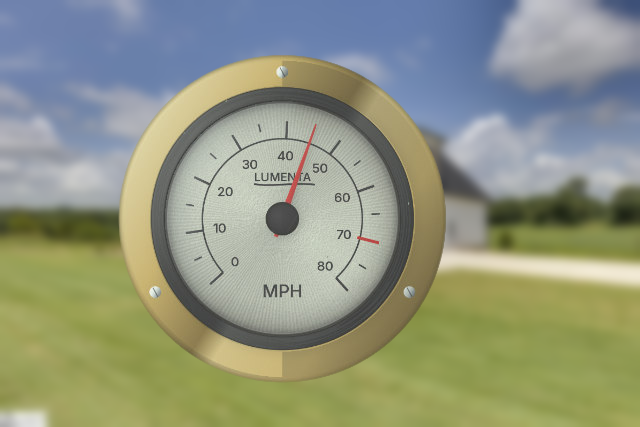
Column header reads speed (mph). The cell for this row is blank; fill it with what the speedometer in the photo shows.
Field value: 45 mph
